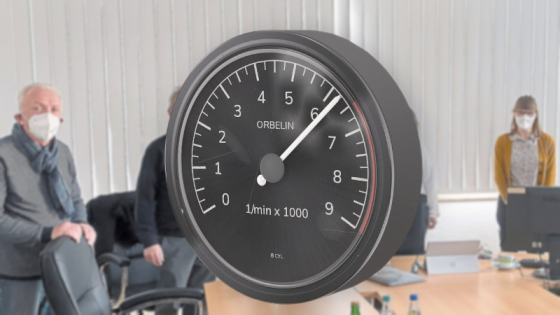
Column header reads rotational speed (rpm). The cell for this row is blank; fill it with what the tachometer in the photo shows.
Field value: 6250 rpm
